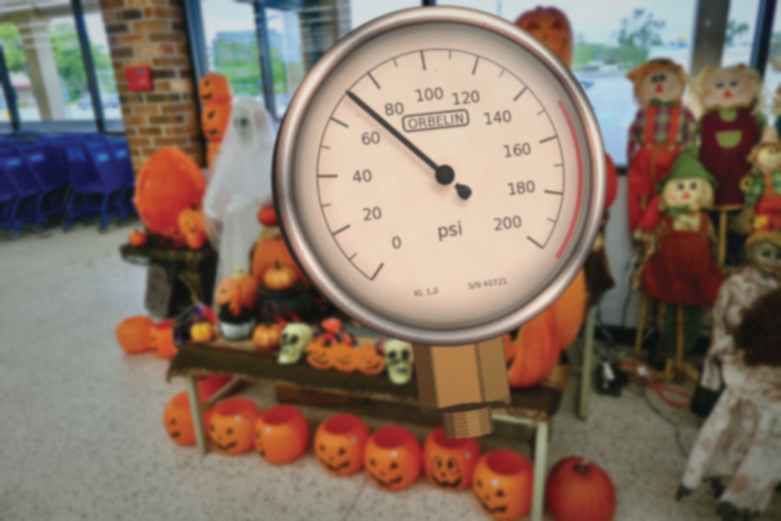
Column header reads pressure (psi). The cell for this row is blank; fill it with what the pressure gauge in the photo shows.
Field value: 70 psi
